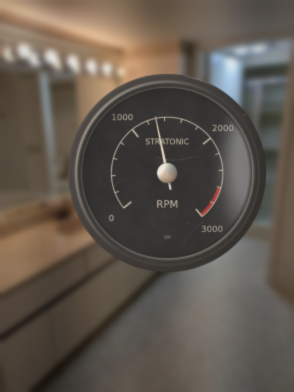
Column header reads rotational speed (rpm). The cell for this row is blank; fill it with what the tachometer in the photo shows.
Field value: 1300 rpm
